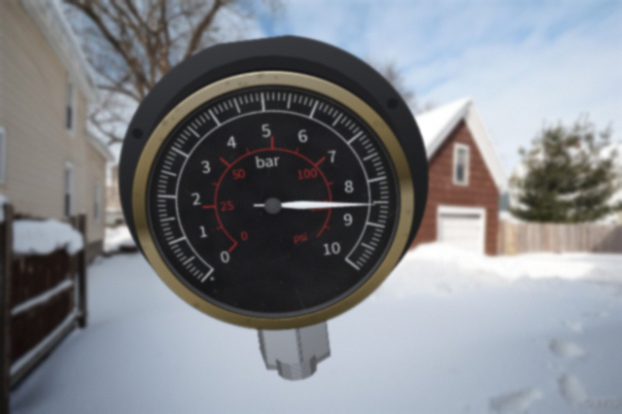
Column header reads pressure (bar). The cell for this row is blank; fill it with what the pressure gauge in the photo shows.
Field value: 8.5 bar
